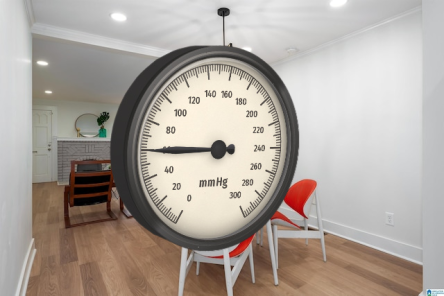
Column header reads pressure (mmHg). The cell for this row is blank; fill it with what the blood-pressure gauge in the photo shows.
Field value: 60 mmHg
